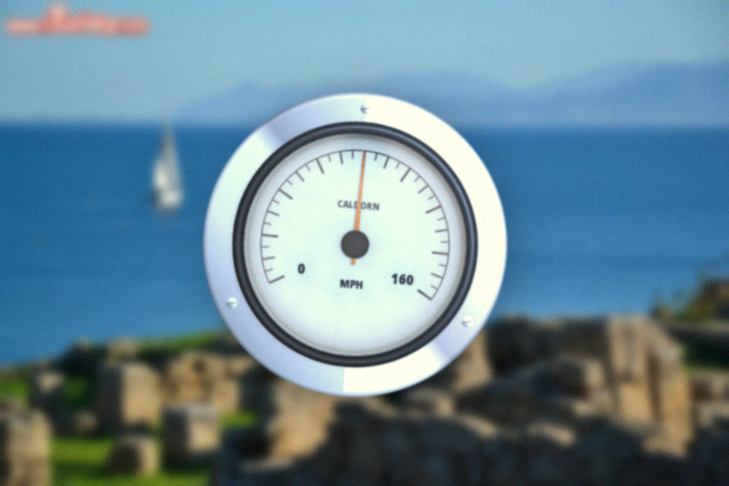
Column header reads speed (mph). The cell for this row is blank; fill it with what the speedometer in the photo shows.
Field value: 80 mph
